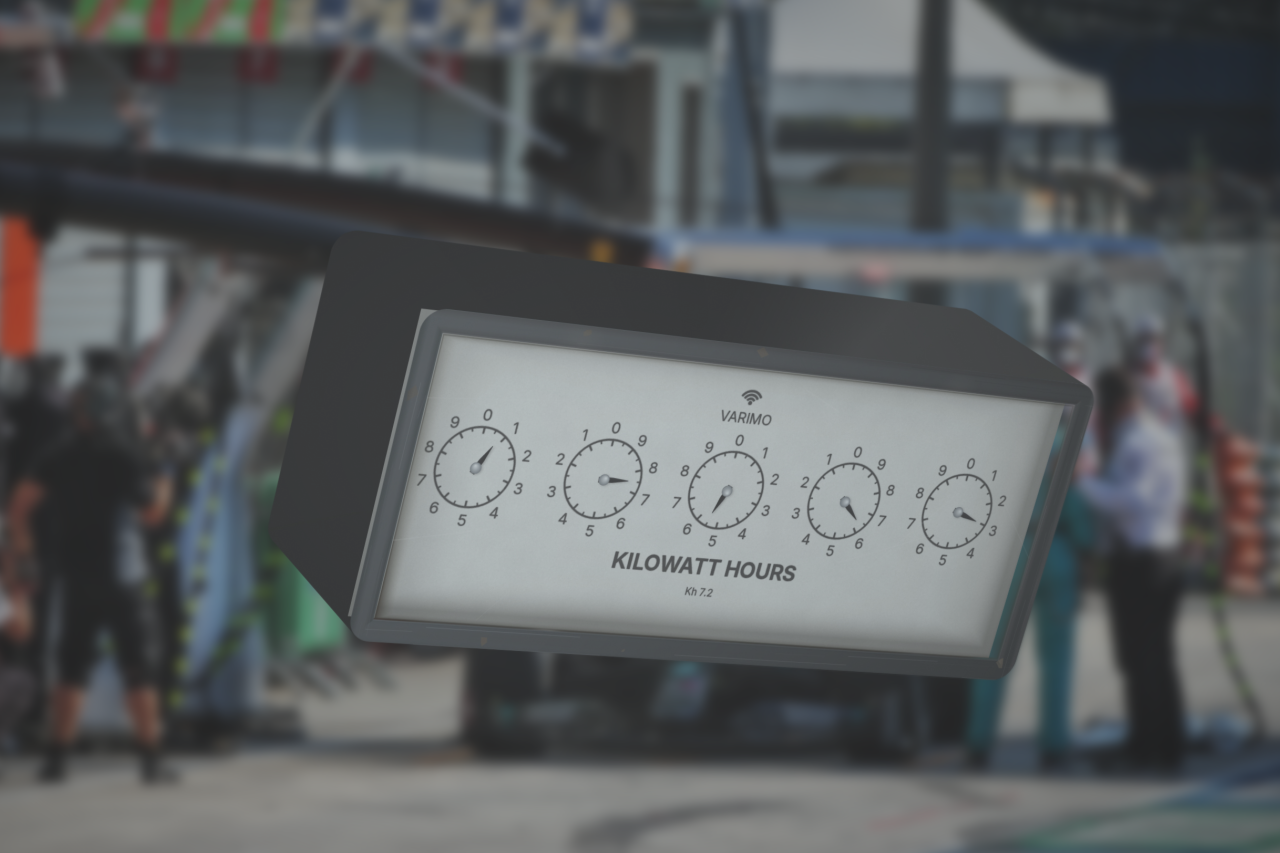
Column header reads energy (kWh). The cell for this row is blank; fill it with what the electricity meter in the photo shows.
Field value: 7563 kWh
